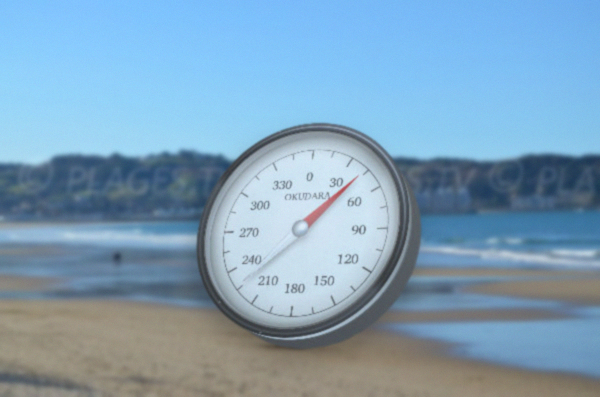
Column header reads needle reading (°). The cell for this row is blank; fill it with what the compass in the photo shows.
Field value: 45 °
